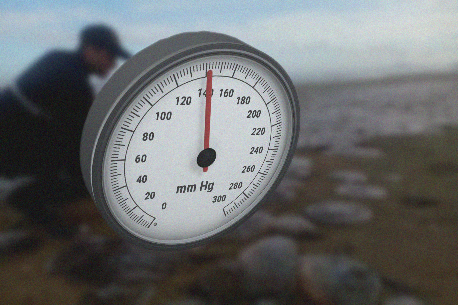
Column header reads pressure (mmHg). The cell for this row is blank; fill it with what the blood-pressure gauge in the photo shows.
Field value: 140 mmHg
